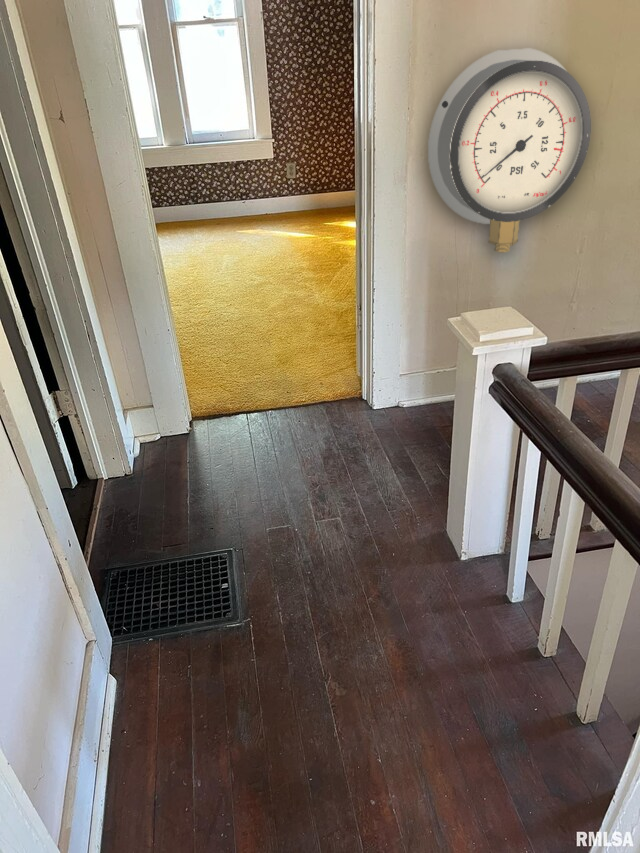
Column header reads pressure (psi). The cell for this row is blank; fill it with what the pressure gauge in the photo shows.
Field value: 0.5 psi
